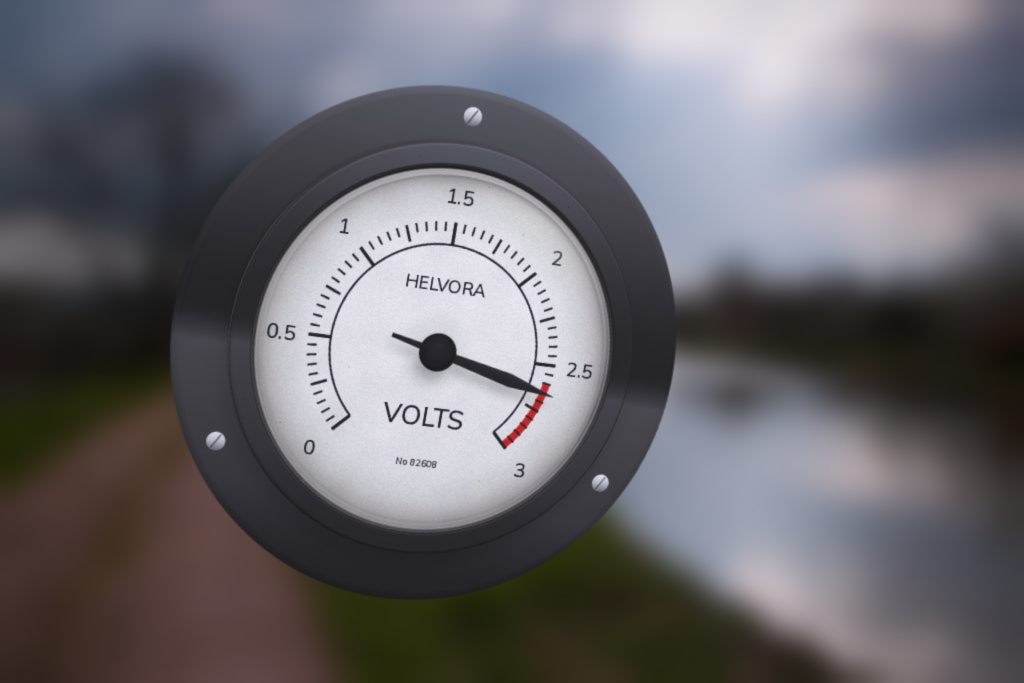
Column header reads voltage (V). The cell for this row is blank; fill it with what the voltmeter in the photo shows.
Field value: 2.65 V
